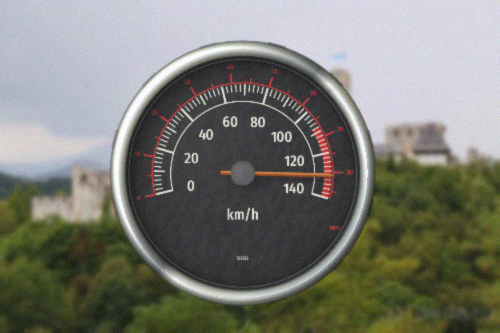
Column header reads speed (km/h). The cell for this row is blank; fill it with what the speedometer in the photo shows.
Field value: 130 km/h
